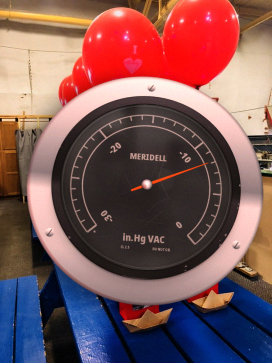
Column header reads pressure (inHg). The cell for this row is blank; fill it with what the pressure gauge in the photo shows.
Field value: -8 inHg
